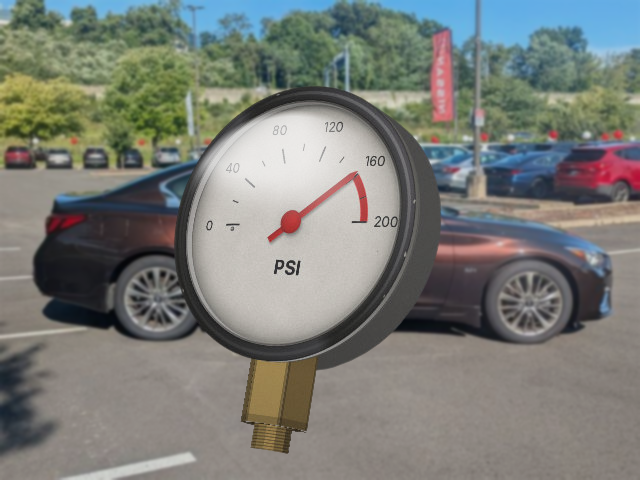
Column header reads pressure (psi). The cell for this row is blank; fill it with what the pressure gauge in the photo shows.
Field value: 160 psi
